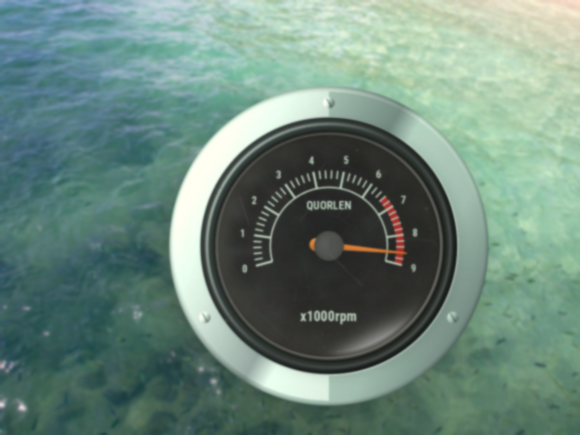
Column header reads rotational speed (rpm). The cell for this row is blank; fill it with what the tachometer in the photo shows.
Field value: 8600 rpm
